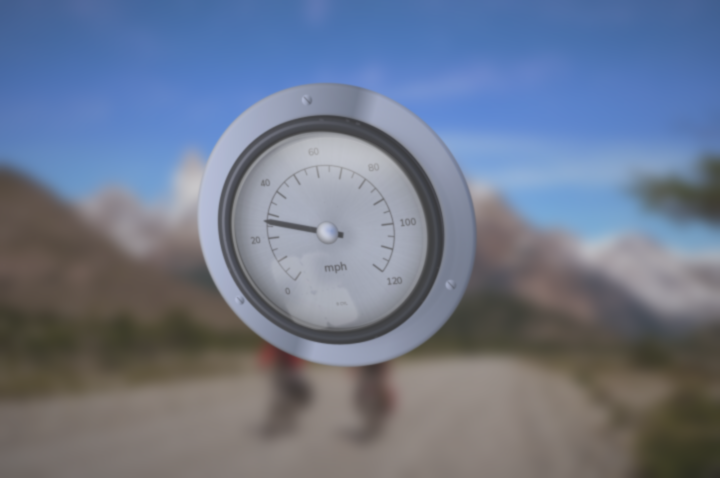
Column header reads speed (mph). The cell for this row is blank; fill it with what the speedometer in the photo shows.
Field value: 27.5 mph
